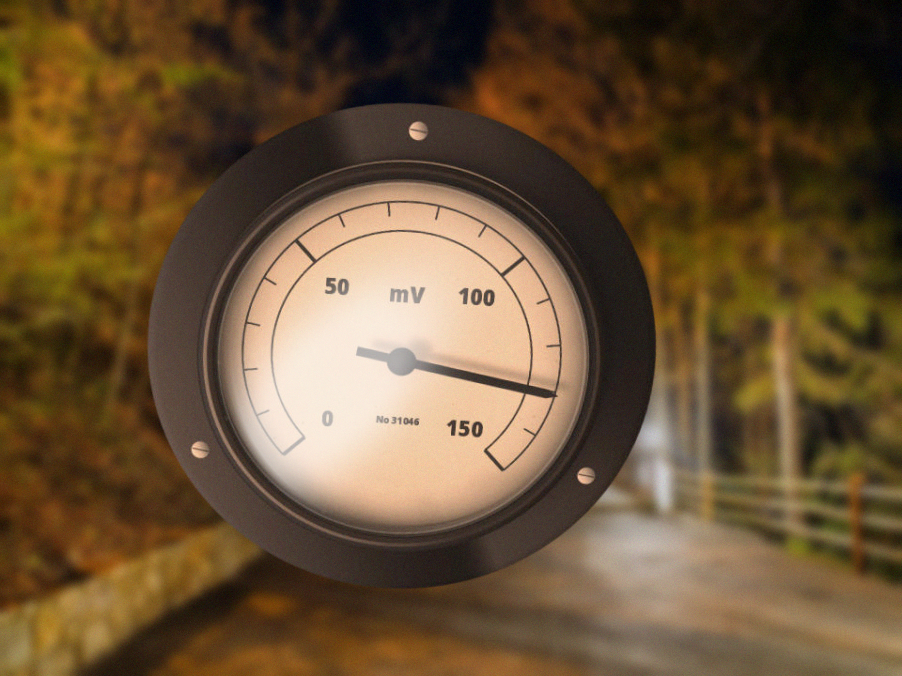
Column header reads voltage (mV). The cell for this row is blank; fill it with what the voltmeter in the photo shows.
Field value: 130 mV
